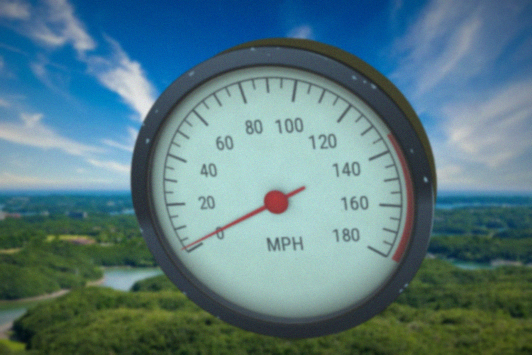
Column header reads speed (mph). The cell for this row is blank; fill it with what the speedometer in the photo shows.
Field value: 2.5 mph
